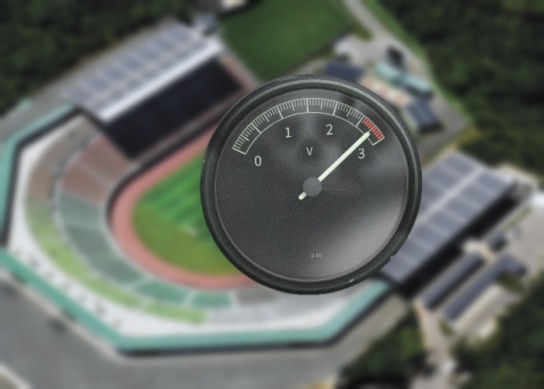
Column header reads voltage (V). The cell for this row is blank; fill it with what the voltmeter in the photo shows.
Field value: 2.75 V
